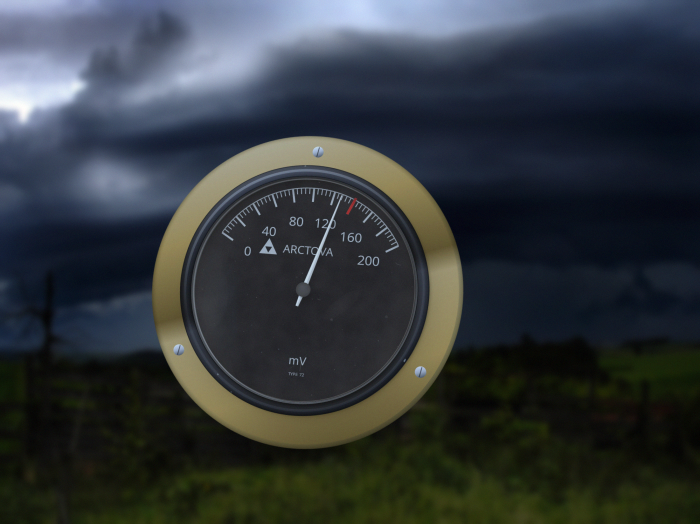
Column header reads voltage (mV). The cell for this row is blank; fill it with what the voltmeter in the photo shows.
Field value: 128 mV
